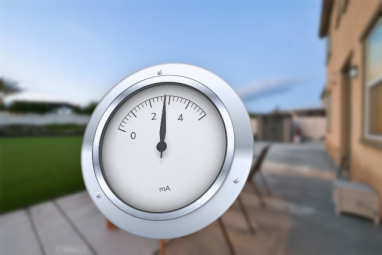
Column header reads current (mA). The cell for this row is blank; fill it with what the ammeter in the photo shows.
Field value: 2.8 mA
